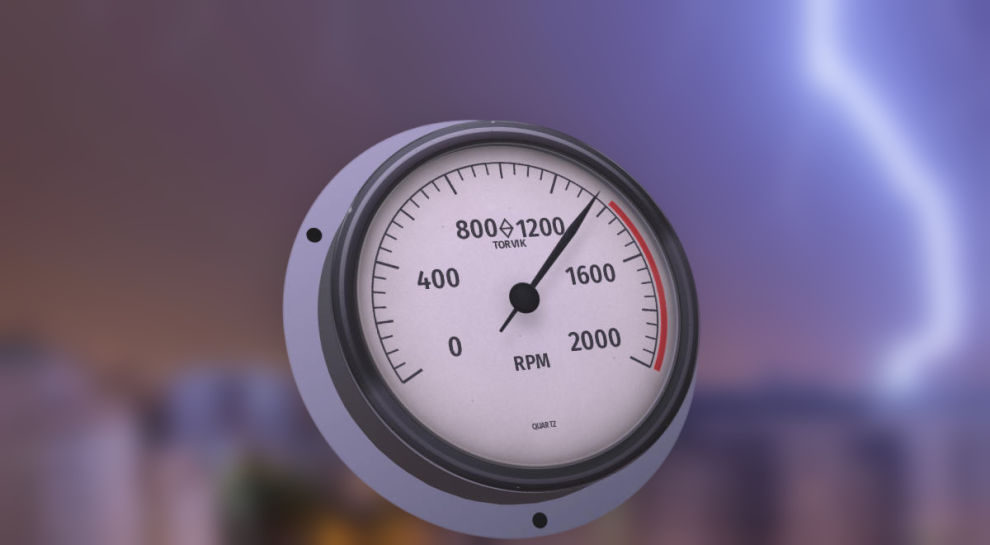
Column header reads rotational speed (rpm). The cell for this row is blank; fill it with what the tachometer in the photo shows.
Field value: 1350 rpm
